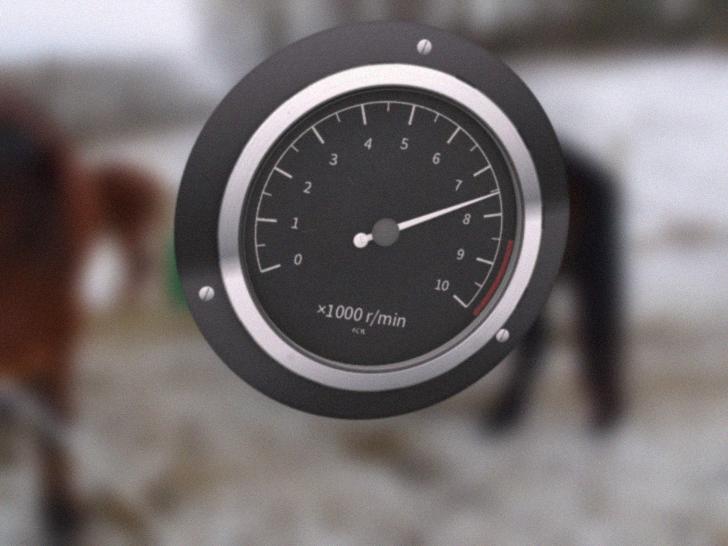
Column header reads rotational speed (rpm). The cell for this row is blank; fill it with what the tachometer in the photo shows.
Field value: 7500 rpm
